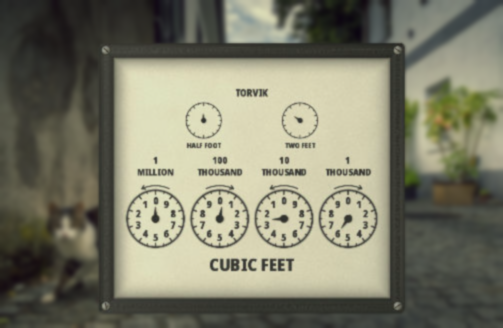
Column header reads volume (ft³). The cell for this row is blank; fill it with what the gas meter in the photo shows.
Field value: 2600 ft³
